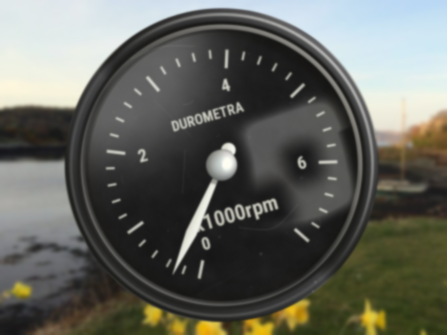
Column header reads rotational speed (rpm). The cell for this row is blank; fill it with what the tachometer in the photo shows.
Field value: 300 rpm
